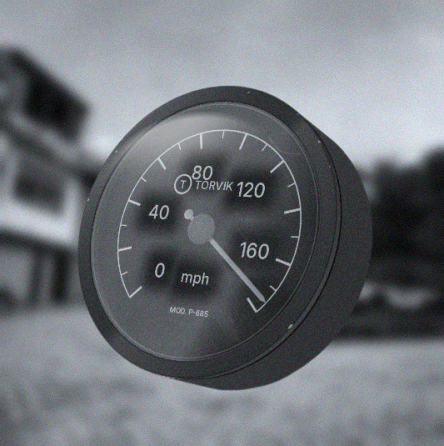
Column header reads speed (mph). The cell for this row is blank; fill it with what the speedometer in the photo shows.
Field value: 175 mph
